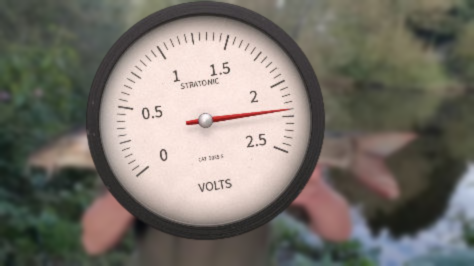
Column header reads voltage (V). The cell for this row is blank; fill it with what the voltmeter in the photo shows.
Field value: 2.2 V
